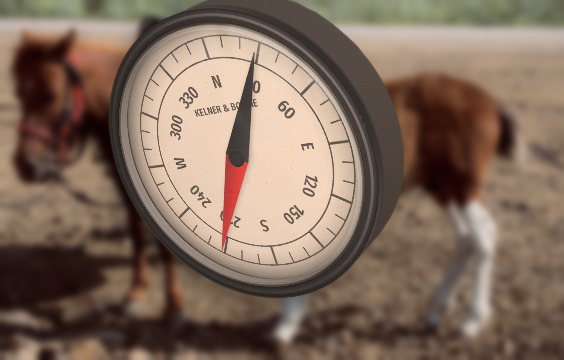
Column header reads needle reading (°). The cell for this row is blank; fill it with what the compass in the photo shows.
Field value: 210 °
